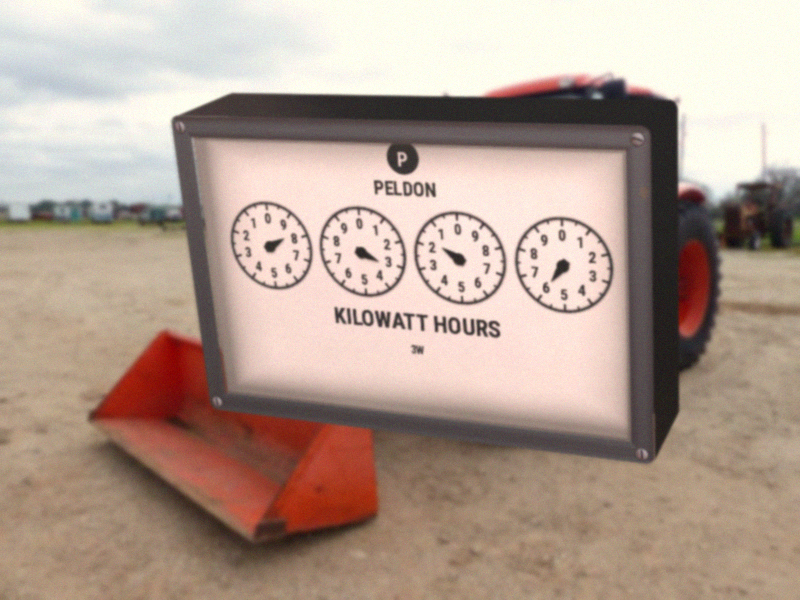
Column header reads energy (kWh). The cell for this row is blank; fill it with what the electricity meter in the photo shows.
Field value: 8316 kWh
